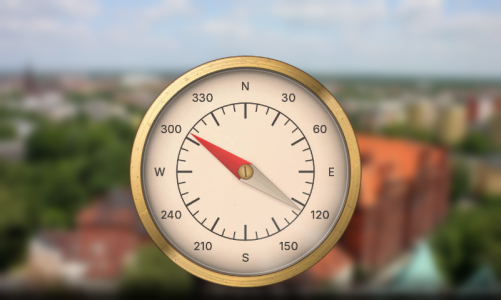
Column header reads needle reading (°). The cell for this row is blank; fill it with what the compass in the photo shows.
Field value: 305 °
